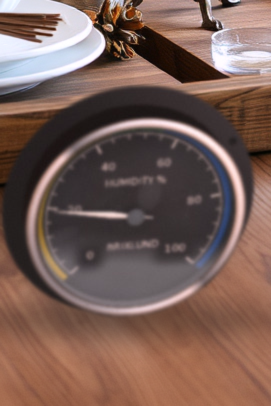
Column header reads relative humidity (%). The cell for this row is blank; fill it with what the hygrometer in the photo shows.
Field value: 20 %
